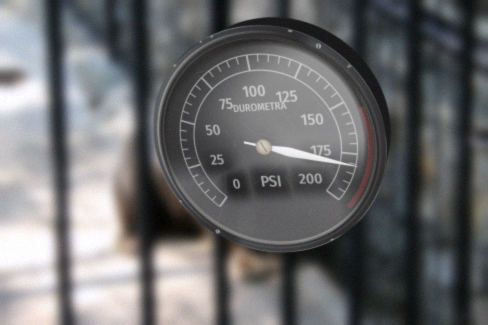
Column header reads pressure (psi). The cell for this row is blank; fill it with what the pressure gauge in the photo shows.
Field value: 180 psi
